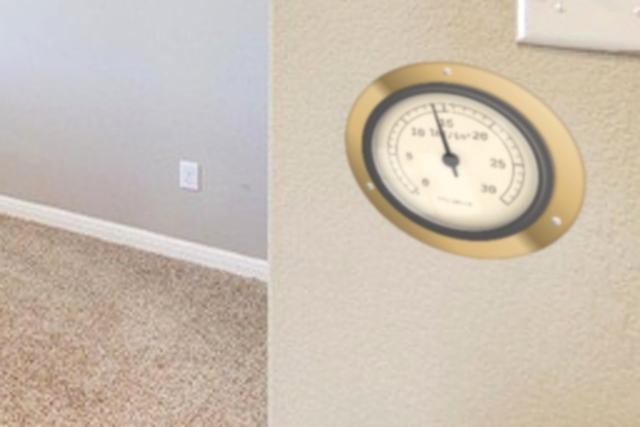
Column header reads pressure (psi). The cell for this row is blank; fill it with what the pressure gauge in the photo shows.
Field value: 14 psi
